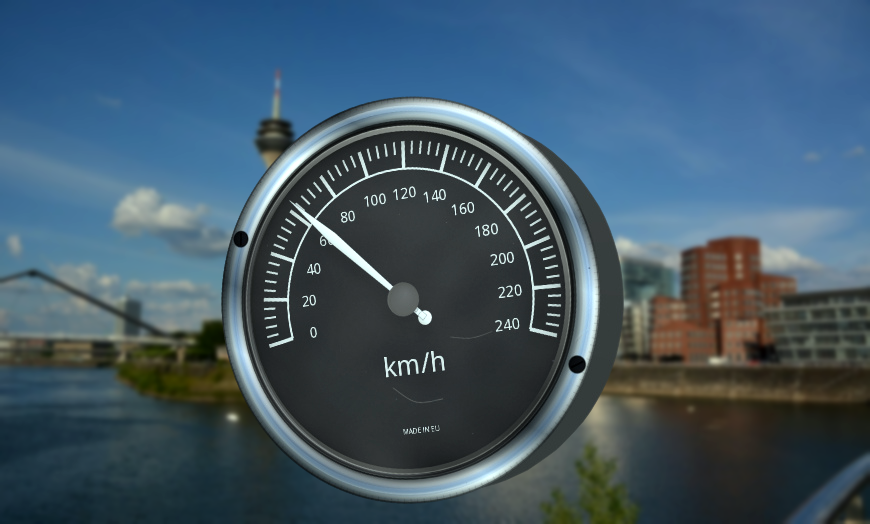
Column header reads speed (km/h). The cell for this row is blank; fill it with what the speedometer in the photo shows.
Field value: 64 km/h
